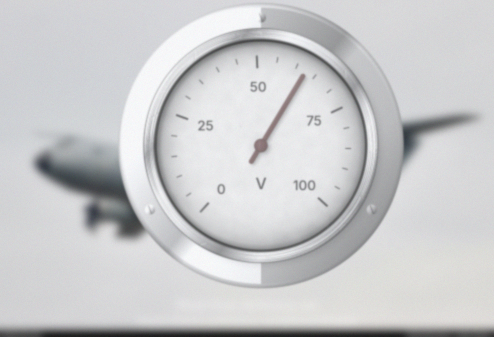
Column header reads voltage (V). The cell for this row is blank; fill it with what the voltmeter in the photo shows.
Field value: 62.5 V
